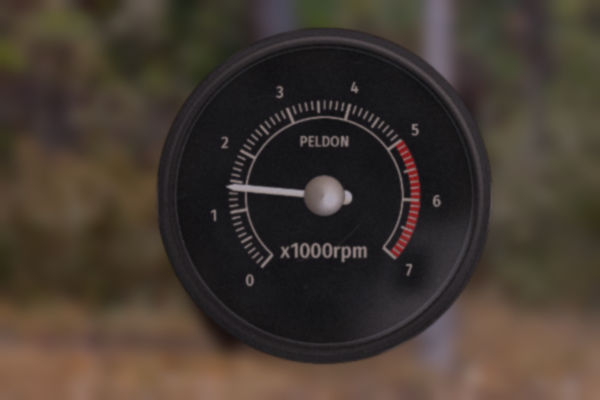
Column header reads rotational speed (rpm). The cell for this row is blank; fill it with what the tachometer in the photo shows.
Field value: 1400 rpm
